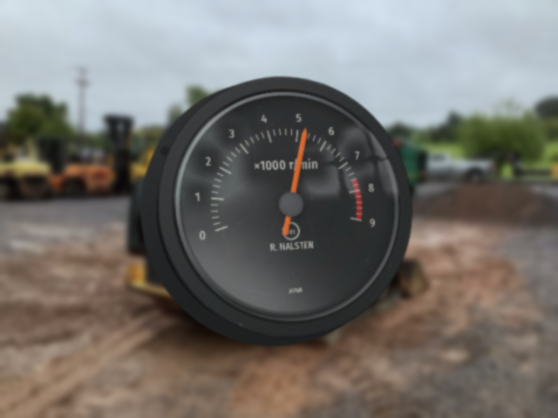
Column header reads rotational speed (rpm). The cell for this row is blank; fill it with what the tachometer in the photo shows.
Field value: 5200 rpm
